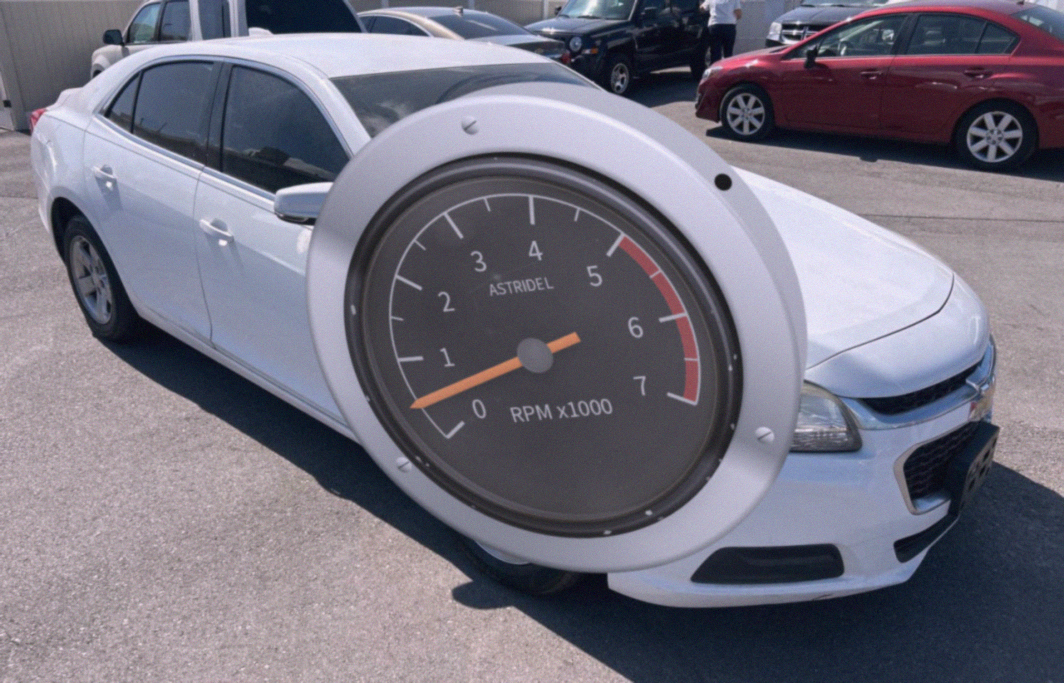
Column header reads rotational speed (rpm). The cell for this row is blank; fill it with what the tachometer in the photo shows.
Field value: 500 rpm
